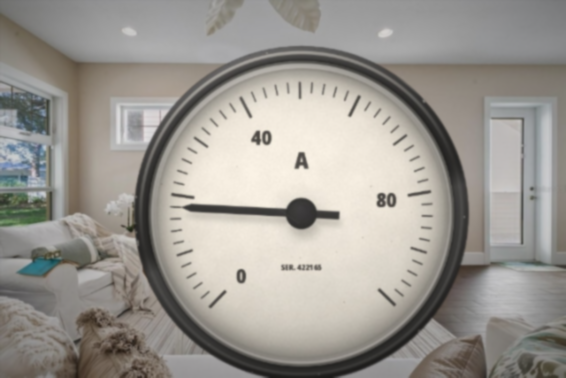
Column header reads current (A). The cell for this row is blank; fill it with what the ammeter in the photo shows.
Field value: 18 A
